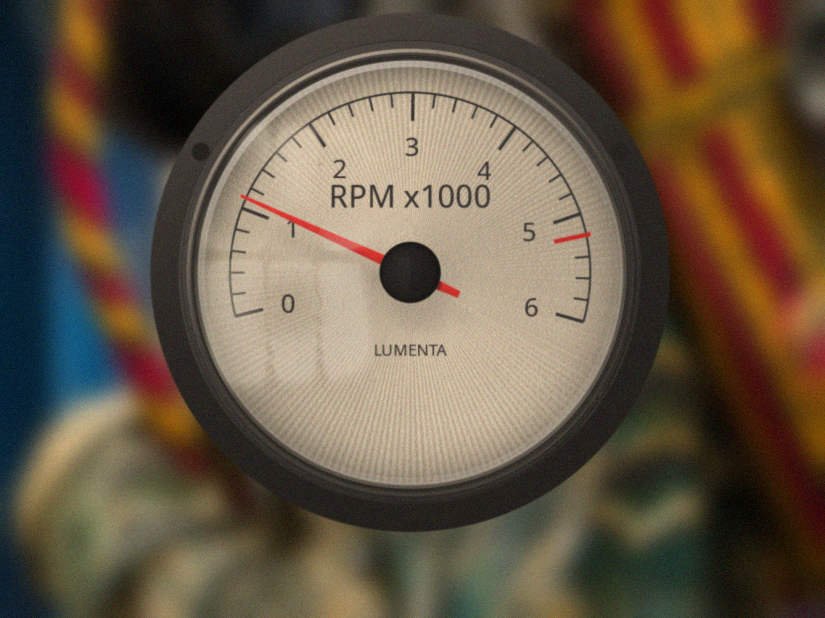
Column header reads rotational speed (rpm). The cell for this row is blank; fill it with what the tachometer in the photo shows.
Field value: 1100 rpm
